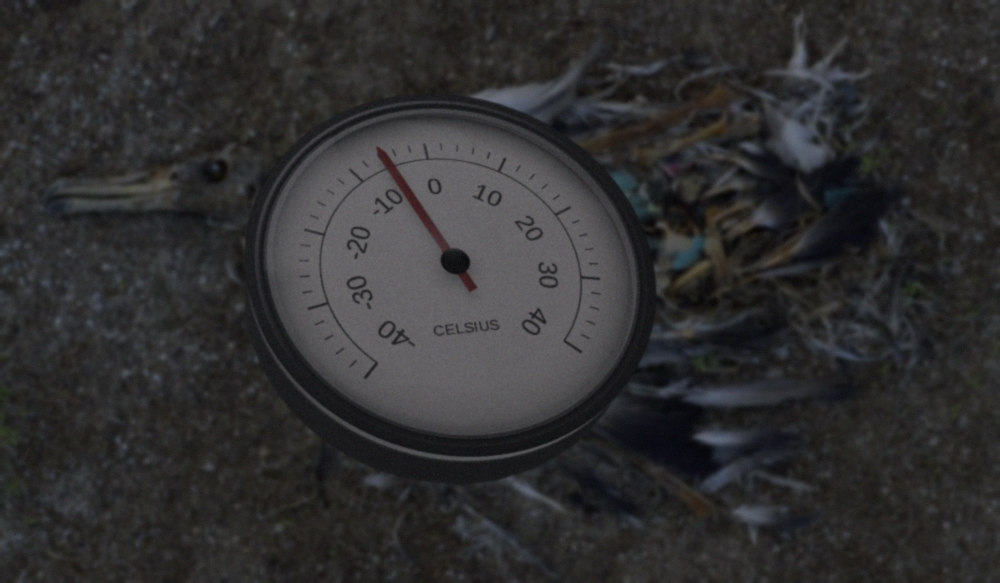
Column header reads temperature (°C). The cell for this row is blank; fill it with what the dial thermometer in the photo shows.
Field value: -6 °C
